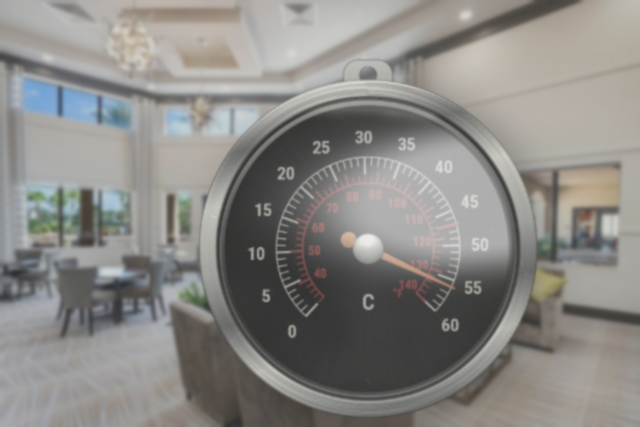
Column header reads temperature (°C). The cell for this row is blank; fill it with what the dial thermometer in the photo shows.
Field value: 56 °C
